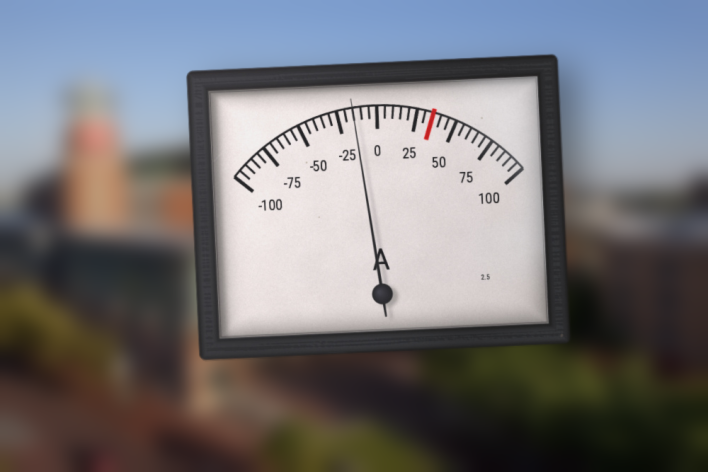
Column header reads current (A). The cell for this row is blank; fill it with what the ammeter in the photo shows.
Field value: -15 A
